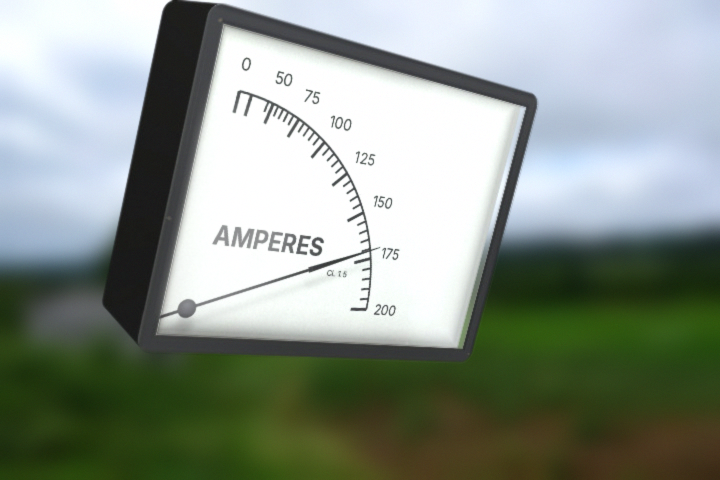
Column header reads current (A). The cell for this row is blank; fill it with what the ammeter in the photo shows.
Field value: 170 A
